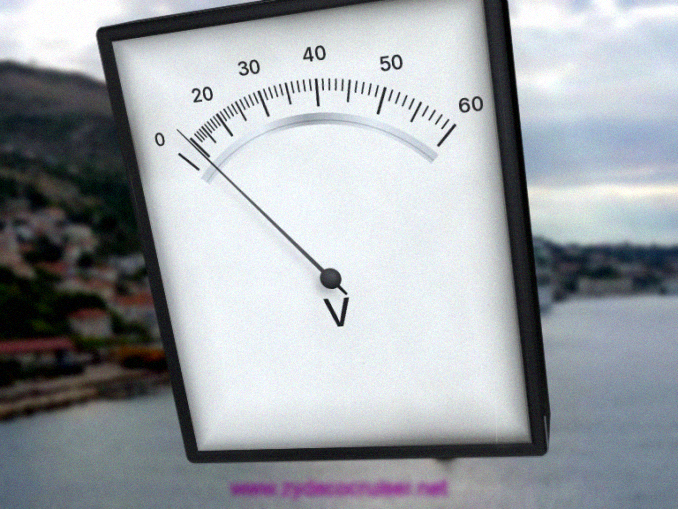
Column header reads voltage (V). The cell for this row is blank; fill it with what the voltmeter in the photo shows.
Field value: 10 V
